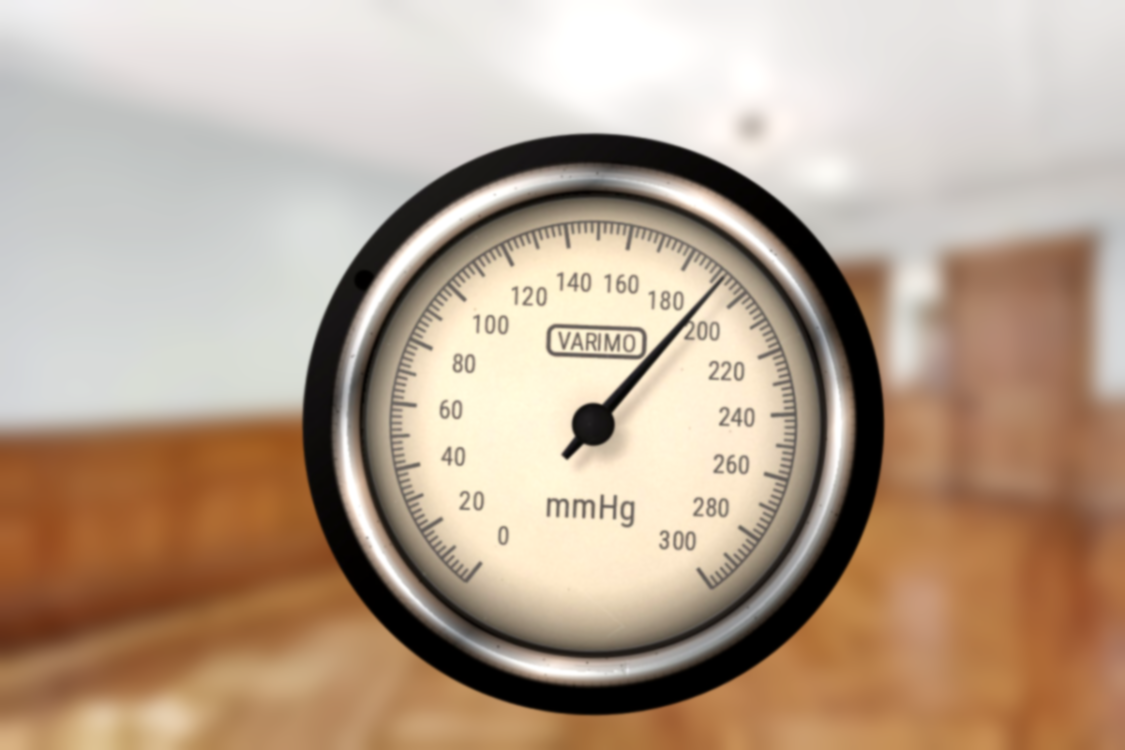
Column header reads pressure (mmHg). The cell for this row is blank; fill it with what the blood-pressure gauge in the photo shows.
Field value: 192 mmHg
